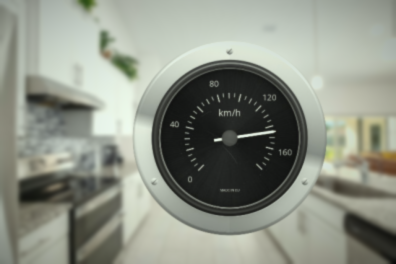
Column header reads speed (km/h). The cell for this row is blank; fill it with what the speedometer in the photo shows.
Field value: 145 km/h
